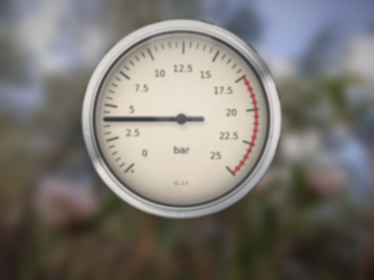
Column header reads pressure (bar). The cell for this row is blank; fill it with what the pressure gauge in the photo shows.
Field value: 4 bar
